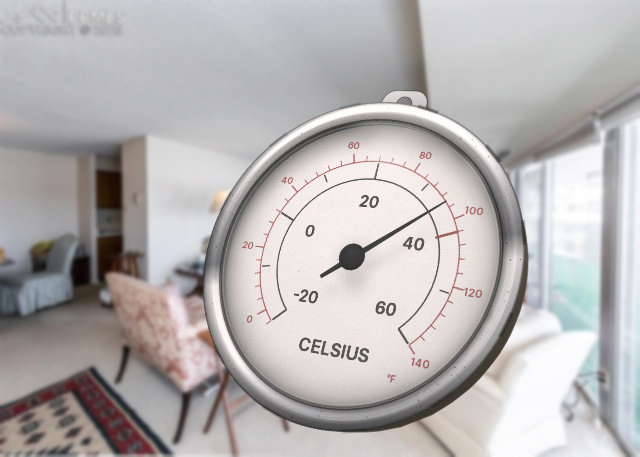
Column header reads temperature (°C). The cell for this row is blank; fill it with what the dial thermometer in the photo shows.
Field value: 35 °C
